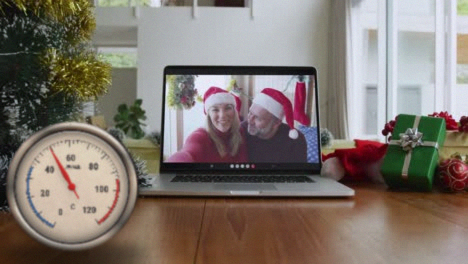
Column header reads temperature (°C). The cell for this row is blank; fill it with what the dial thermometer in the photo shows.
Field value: 50 °C
